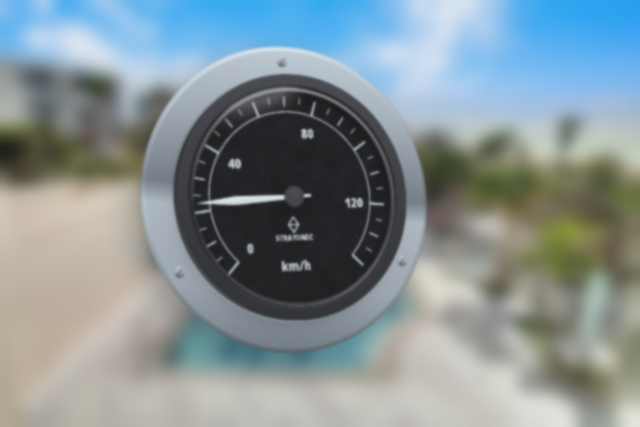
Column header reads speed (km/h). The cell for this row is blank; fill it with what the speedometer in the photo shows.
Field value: 22.5 km/h
